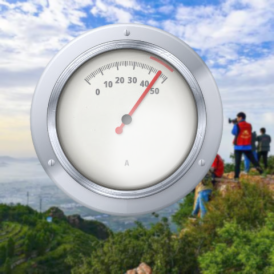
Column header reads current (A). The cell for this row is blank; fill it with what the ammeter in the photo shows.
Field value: 45 A
